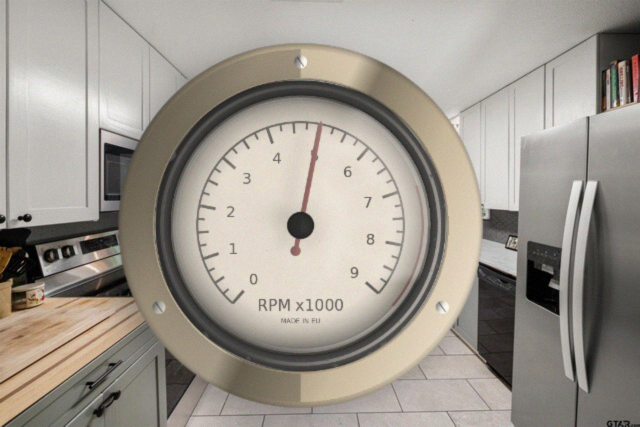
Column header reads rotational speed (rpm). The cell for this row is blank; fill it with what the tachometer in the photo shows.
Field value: 5000 rpm
